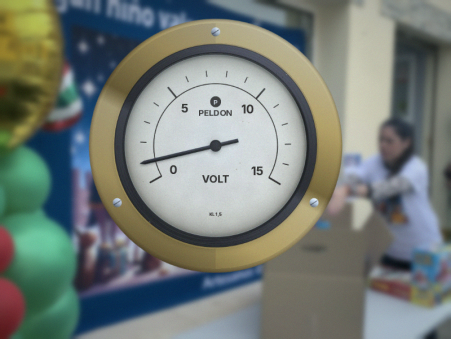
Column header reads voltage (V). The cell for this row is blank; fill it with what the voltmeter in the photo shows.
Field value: 1 V
